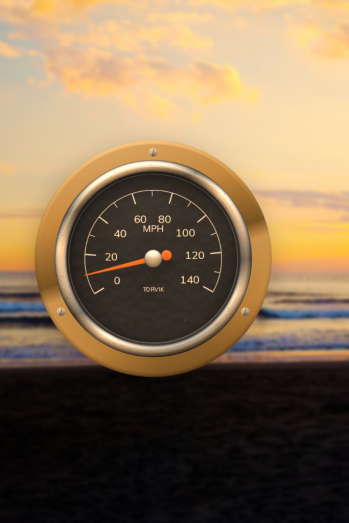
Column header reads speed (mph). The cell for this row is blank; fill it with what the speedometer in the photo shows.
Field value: 10 mph
